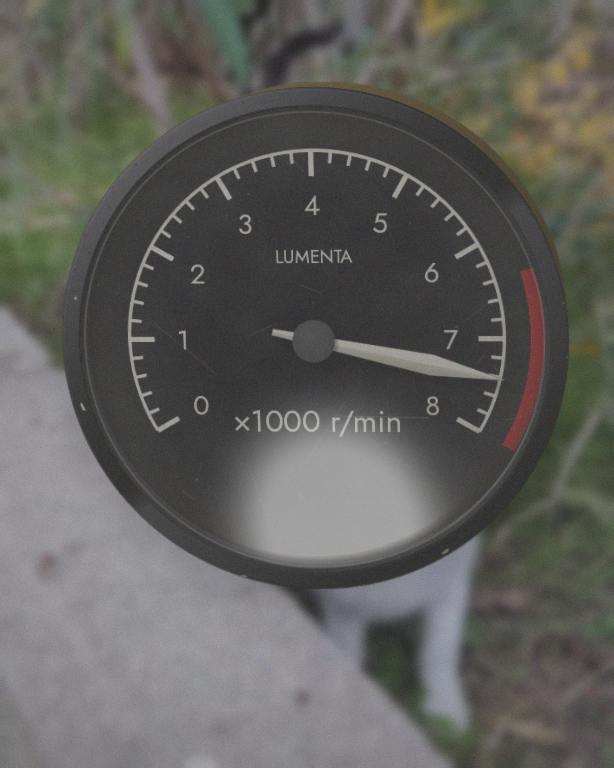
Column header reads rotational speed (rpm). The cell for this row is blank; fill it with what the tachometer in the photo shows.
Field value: 7400 rpm
